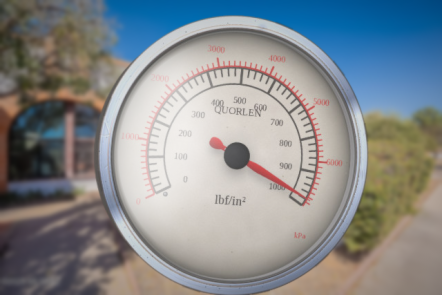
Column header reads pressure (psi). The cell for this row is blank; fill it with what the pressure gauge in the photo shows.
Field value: 980 psi
